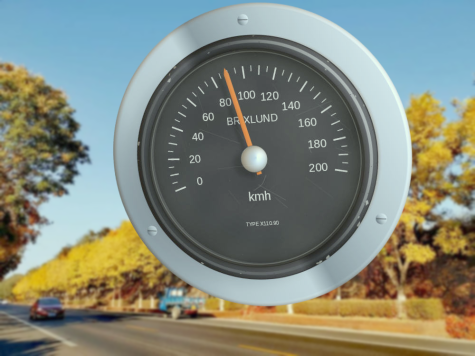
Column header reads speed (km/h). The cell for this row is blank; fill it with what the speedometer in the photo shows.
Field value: 90 km/h
